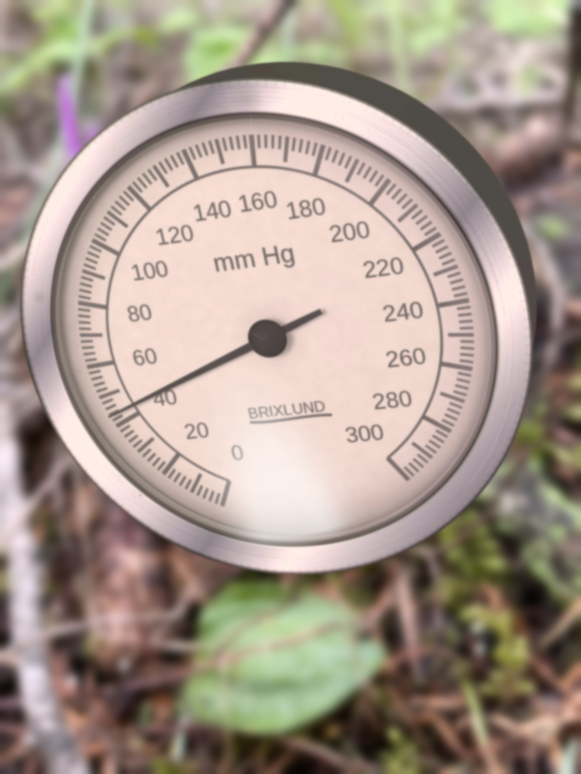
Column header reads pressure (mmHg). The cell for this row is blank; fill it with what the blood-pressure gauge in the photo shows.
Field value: 44 mmHg
